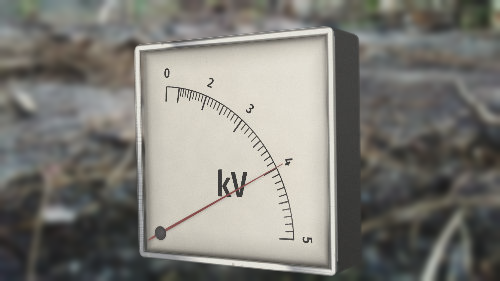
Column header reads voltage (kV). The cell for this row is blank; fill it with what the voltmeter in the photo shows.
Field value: 4 kV
